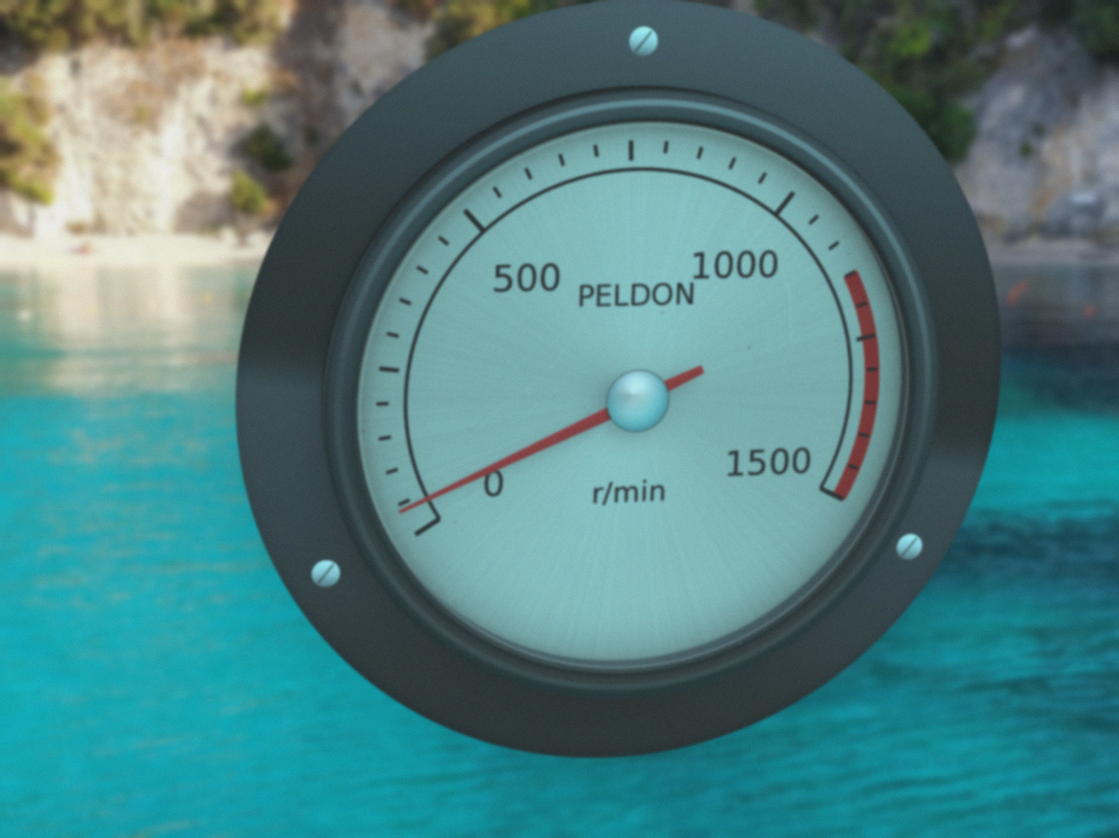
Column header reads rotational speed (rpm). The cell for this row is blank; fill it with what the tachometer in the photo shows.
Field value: 50 rpm
